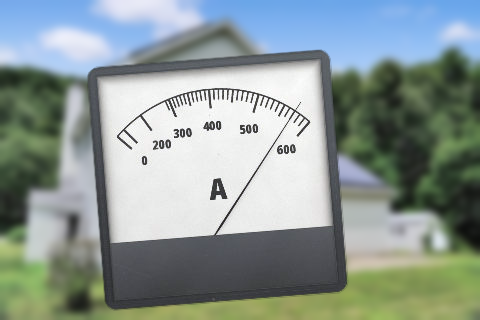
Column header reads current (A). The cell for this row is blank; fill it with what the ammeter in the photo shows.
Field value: 570 A
